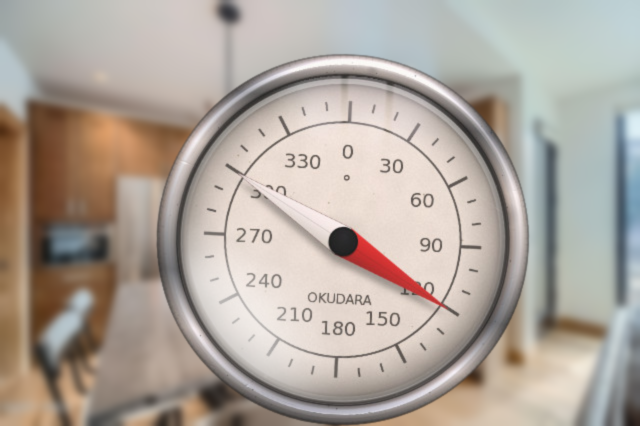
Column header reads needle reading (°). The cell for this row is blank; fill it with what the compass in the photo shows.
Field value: 120 °
